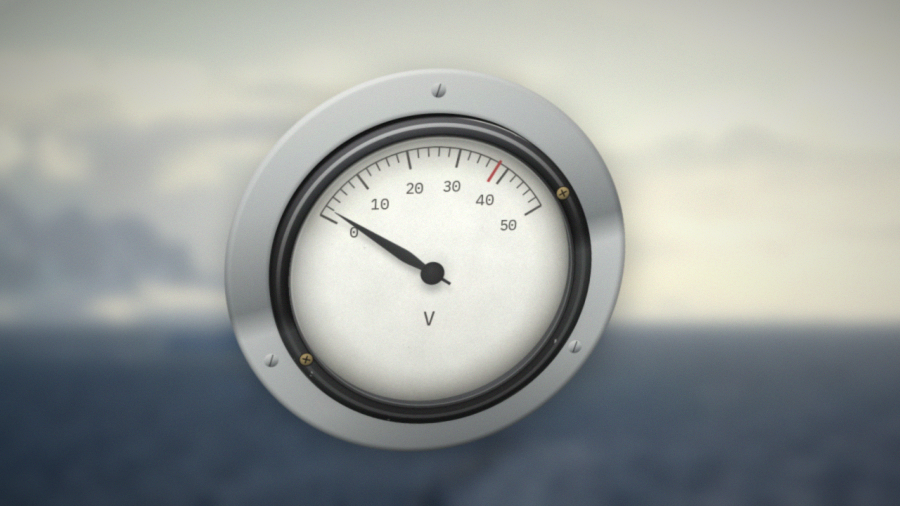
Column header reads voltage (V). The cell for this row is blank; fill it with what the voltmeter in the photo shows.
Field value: 2 V
